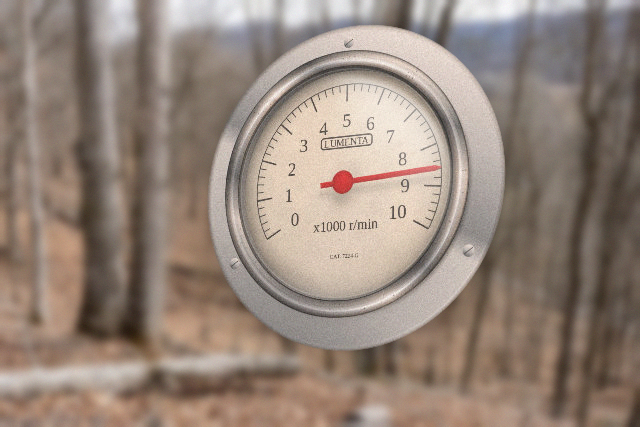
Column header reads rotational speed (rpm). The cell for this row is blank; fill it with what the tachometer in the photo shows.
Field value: 8600 rpm
